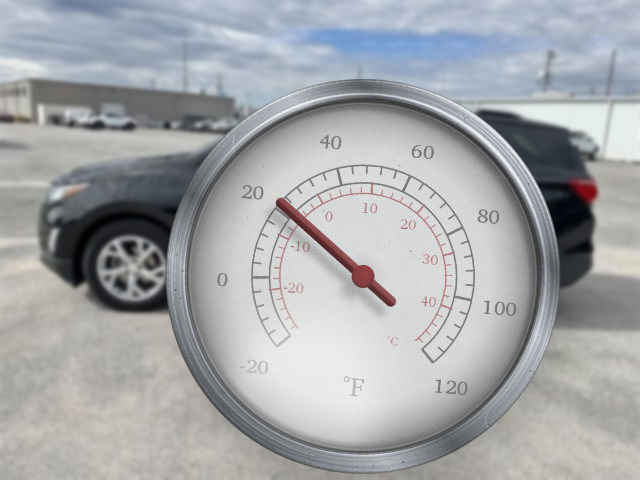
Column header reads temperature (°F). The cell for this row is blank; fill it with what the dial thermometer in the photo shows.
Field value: 22 °F
